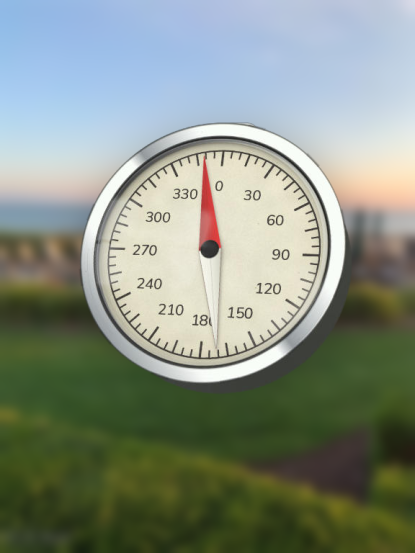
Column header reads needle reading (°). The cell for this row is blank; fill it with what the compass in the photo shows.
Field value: 350 °
